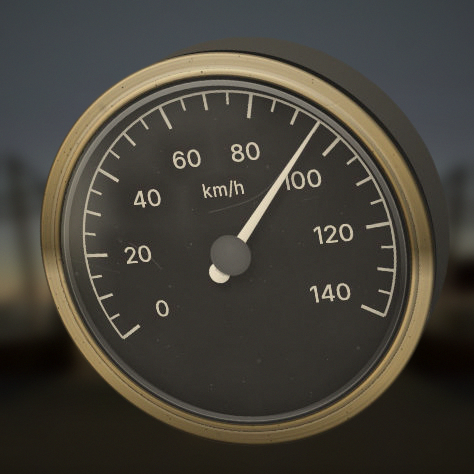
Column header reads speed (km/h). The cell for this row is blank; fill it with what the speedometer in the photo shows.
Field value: 95 km/h
